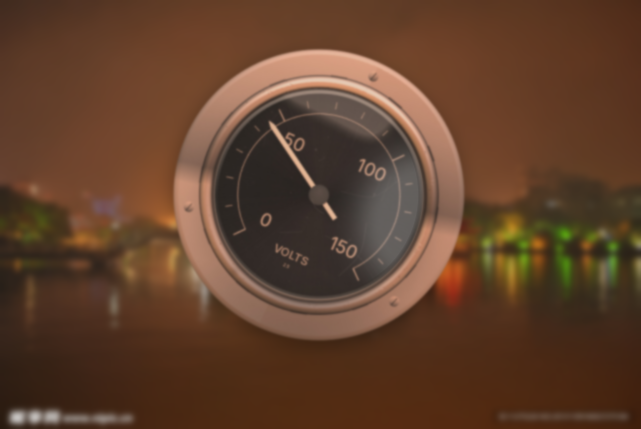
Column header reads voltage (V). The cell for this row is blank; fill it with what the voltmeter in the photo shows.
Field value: 45 V
